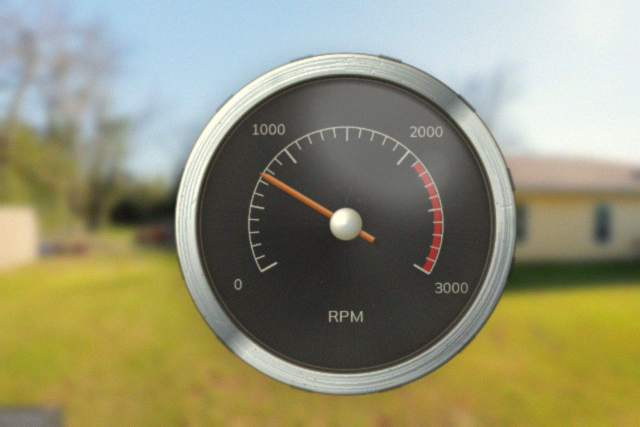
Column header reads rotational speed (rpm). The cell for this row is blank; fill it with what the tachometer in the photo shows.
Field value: 750 rpm
